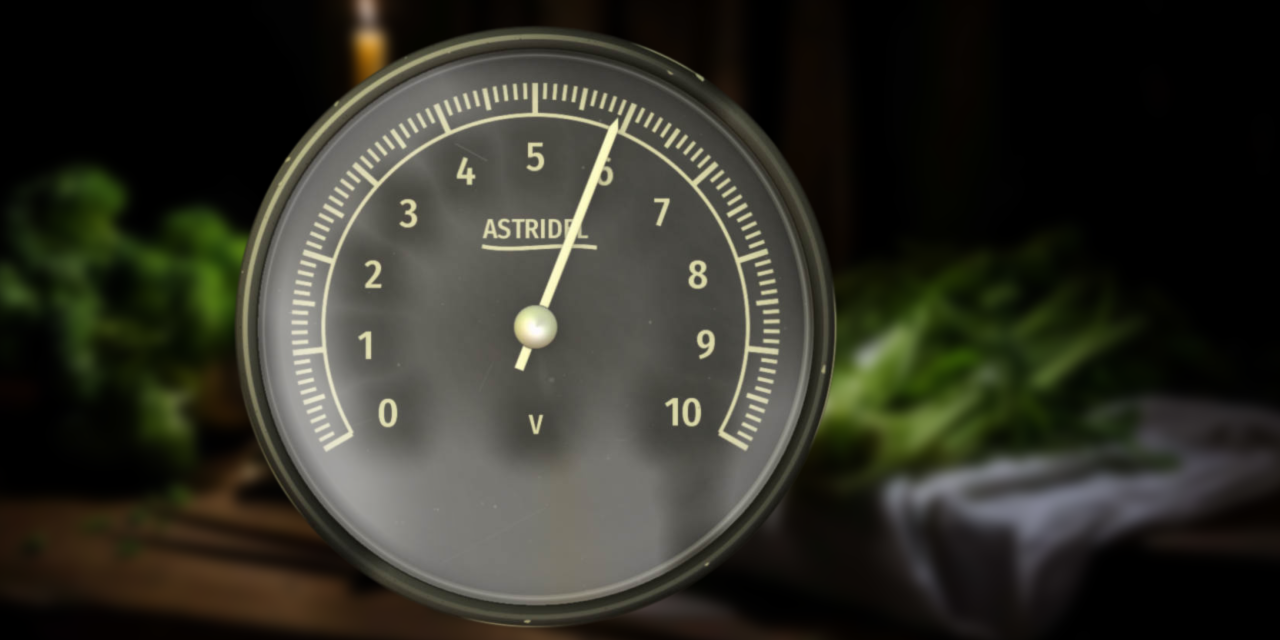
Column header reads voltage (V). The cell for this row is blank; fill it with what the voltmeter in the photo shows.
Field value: 5.9 V
